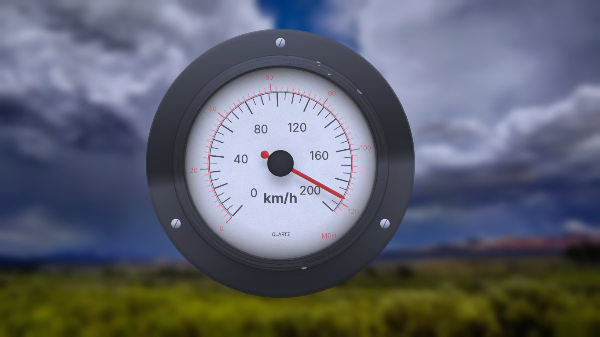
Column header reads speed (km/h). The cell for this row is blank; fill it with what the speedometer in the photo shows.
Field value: 190 km/h
